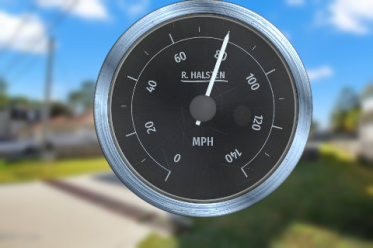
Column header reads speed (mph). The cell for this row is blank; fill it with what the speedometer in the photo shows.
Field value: 80 mph
